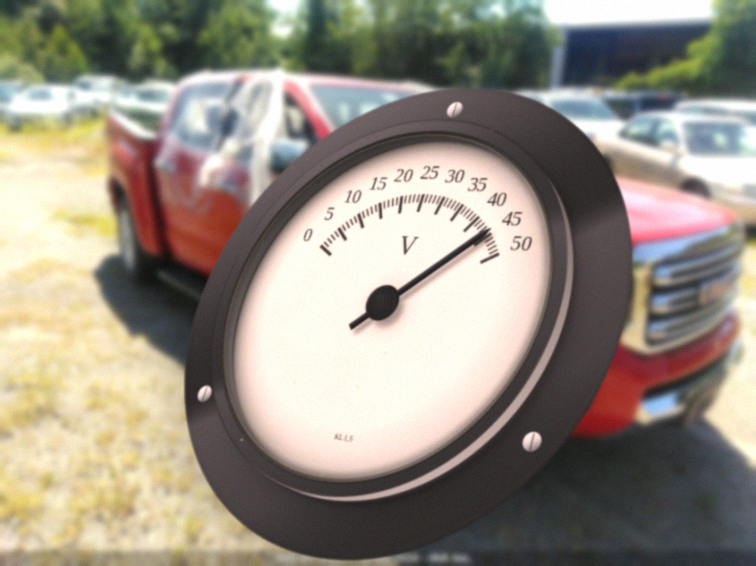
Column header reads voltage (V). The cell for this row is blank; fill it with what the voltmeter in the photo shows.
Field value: 45 V
